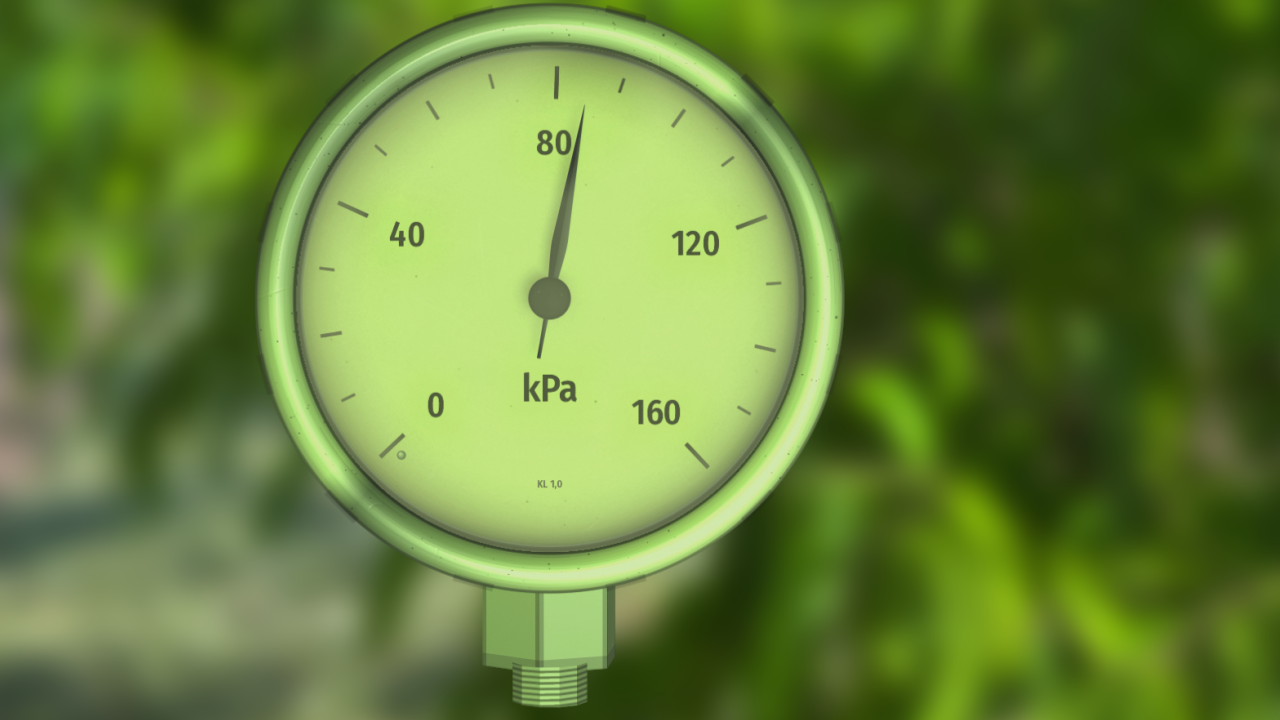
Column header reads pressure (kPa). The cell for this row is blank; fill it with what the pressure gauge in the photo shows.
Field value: 85 kPa
